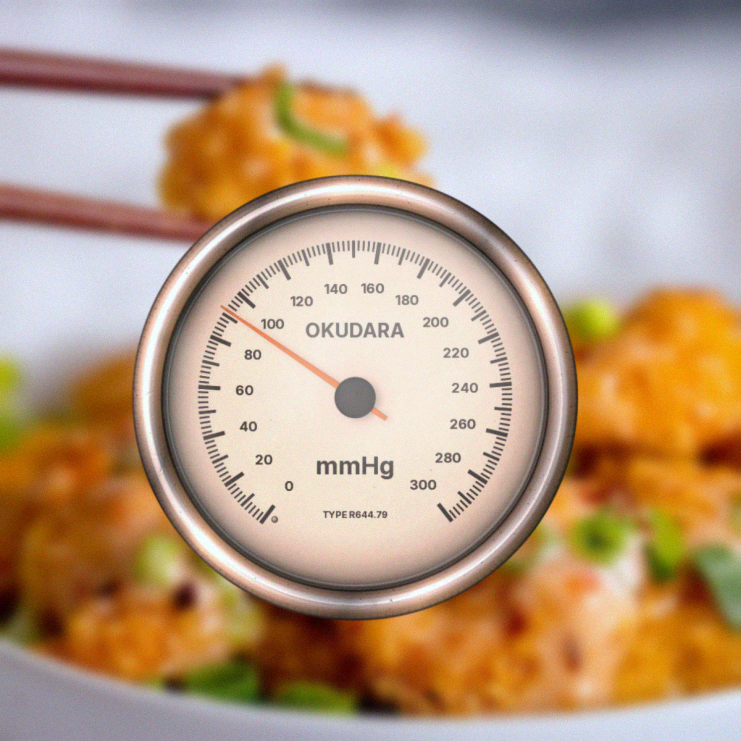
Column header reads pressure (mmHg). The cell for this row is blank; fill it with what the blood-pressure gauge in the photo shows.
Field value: 92 mmHg
